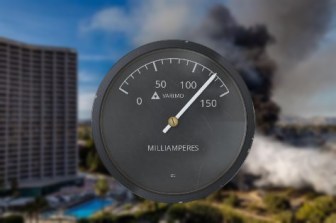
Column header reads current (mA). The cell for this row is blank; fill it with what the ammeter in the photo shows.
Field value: 125 mA
